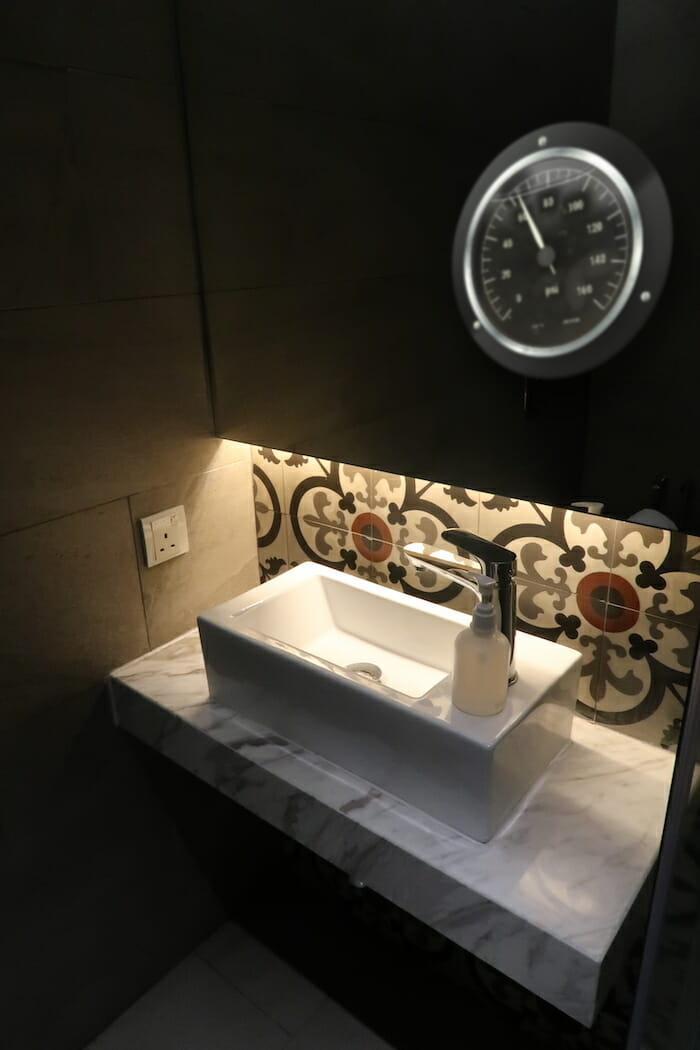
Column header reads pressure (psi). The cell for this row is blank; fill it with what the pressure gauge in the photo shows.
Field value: 65 psi
